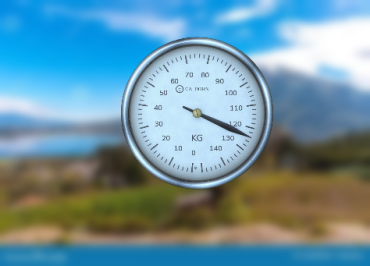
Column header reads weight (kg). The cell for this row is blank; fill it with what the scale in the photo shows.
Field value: 124 kg
